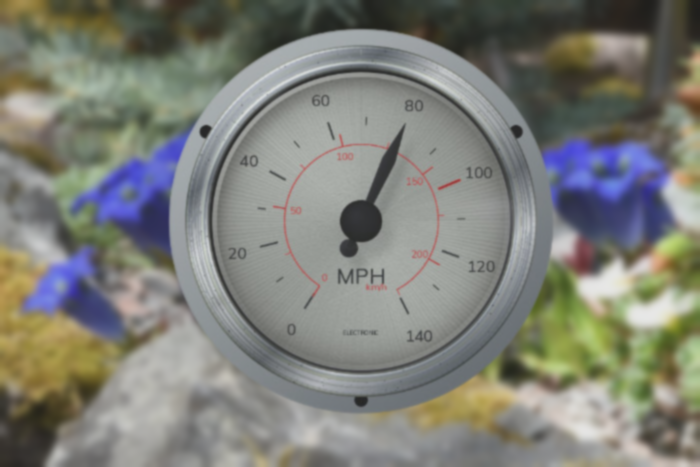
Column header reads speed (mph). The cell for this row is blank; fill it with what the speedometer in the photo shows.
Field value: 80 mph
